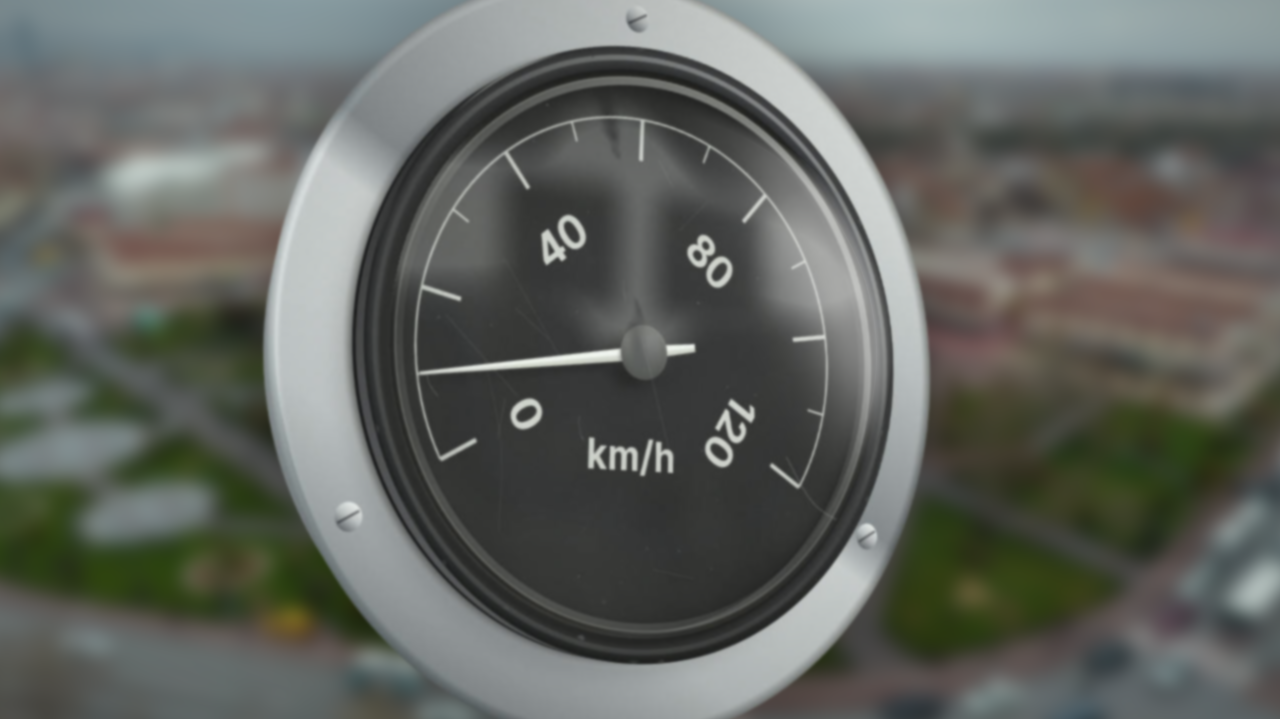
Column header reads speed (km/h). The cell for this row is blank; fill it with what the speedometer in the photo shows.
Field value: 10 km/h
